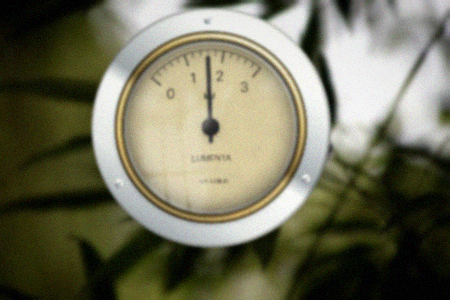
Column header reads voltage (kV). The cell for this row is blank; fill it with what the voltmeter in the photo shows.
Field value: 1.6 kV
